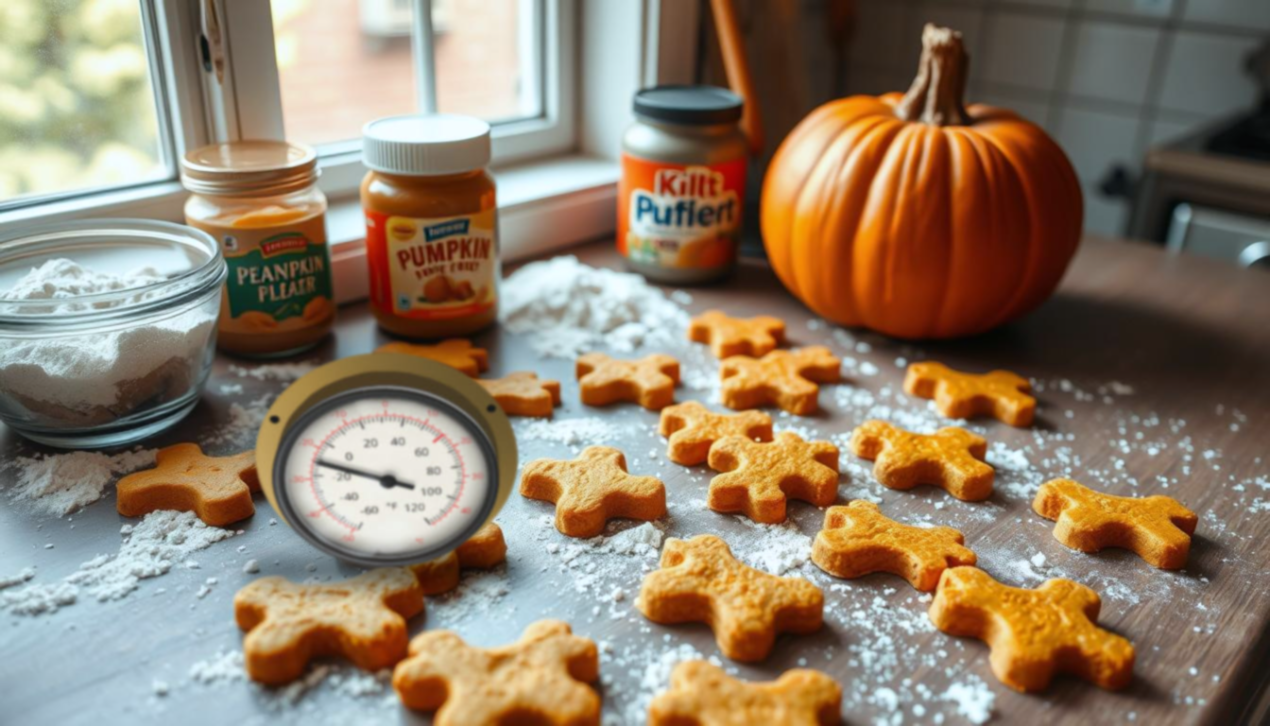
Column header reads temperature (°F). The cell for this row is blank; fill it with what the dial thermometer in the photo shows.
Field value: -10 °F
